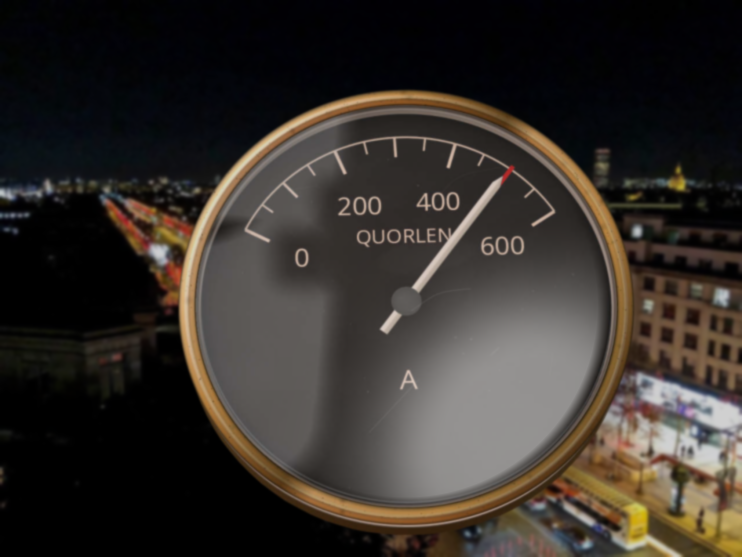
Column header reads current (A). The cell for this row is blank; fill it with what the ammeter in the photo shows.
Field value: 500 A
